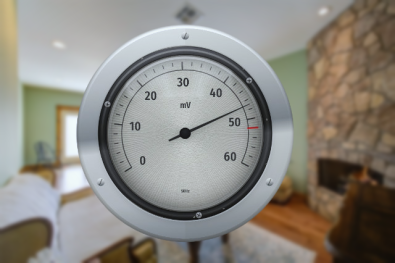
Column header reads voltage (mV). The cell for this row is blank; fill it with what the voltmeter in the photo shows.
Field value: 47 mV
